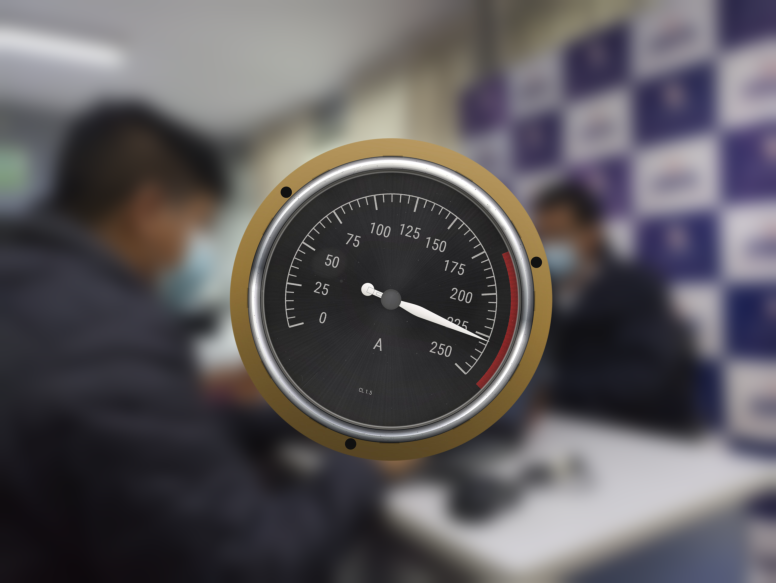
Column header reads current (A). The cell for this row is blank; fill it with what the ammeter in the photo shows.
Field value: 227.5 A
